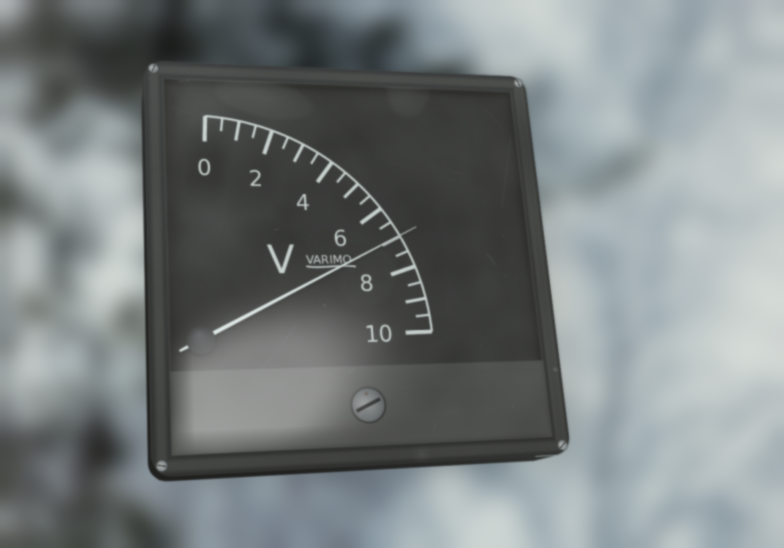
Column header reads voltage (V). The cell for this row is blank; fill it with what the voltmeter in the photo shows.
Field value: 7 V
